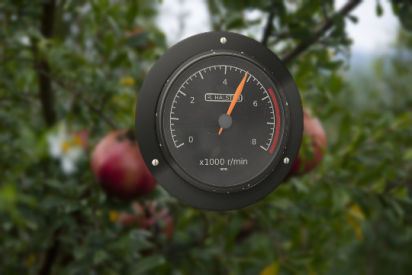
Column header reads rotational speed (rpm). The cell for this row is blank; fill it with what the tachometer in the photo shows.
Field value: 4800 rpm
